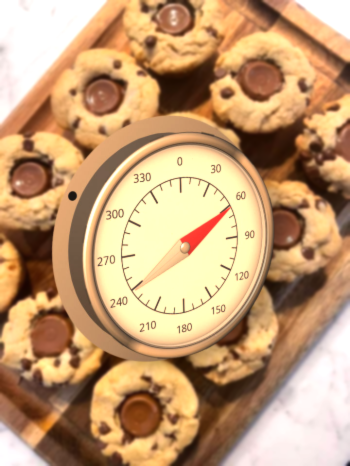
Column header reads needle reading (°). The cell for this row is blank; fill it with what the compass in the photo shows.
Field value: 60 °
